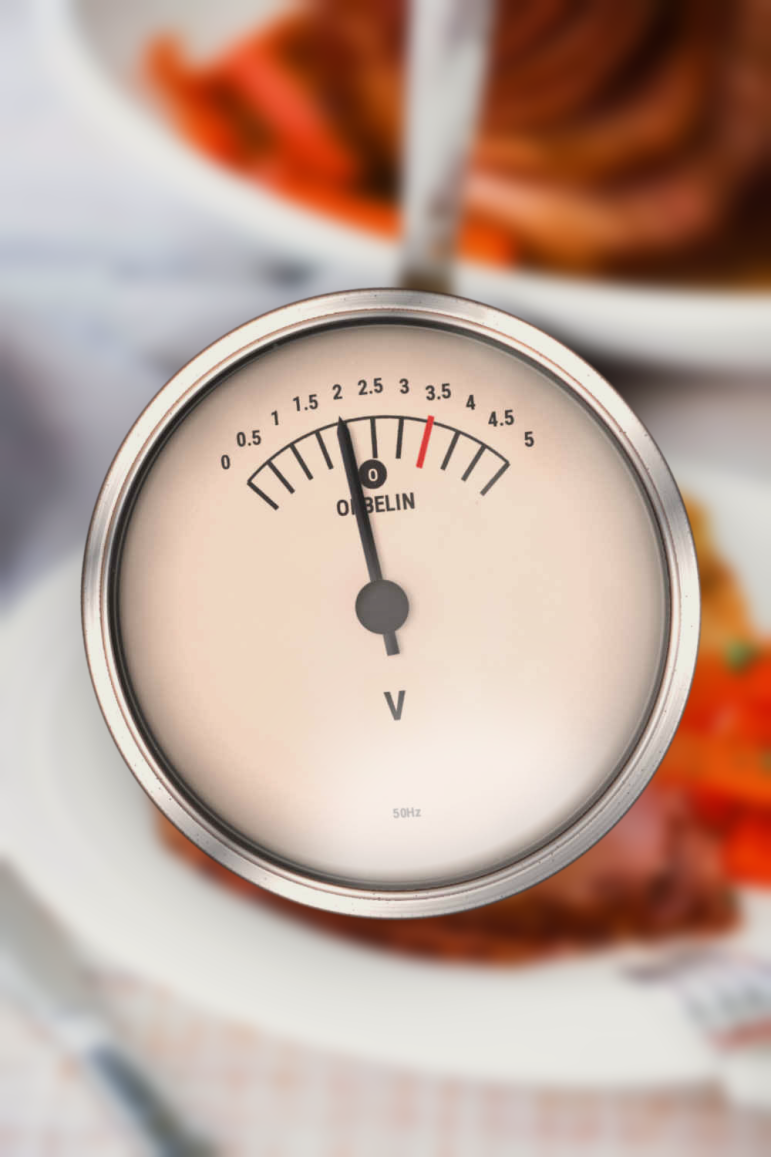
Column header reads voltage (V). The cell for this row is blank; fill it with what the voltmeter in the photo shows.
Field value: 2 V
